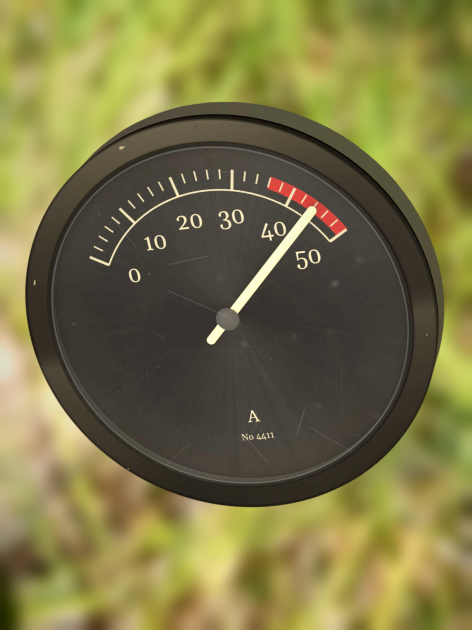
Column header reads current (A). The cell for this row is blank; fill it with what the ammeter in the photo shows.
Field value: 44 A
